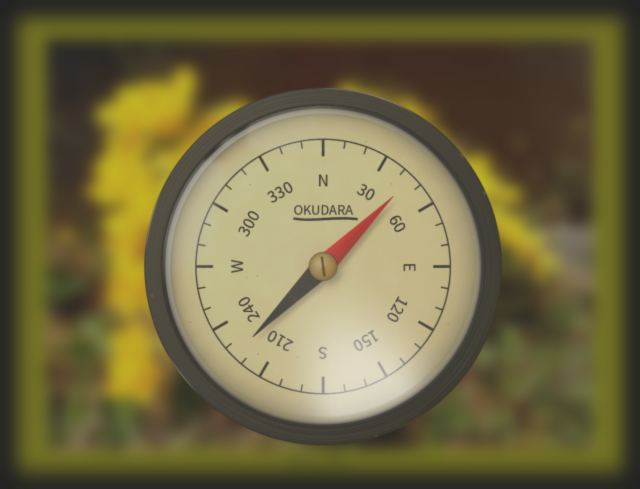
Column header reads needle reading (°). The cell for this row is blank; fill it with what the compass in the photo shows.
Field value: 45 °
